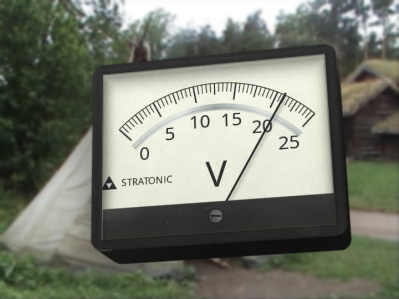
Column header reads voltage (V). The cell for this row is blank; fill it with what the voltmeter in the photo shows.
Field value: 21 V
